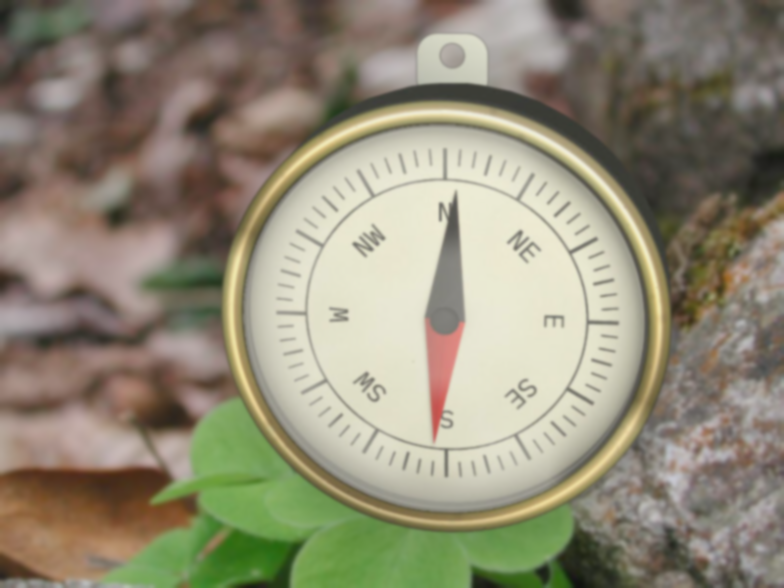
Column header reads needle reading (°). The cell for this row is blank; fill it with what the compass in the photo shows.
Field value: 185 °
